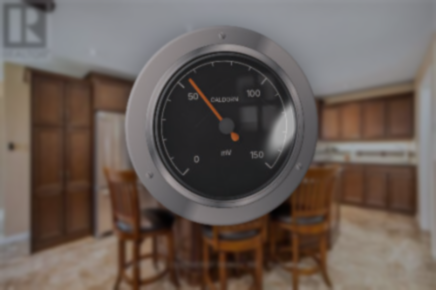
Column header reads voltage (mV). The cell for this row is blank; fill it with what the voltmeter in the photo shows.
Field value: 55 mV
